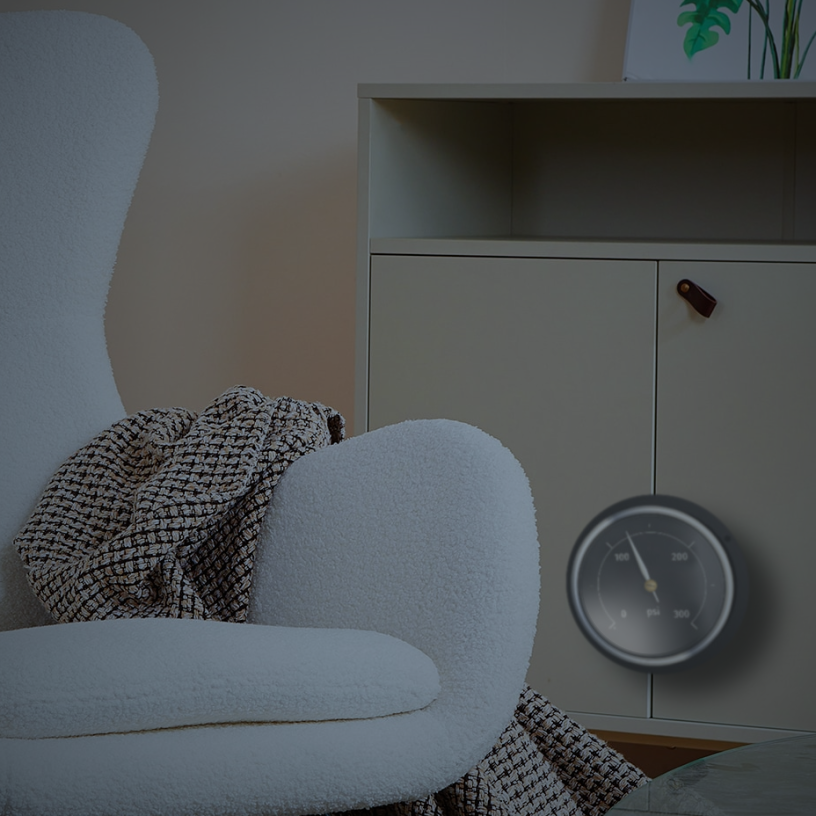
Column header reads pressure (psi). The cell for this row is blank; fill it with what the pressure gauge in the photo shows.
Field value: 125 psi
